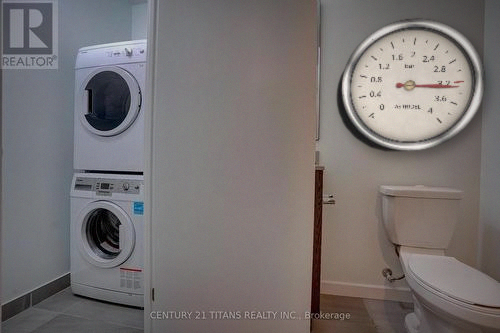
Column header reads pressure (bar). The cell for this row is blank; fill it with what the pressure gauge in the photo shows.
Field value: 3.3 bar
